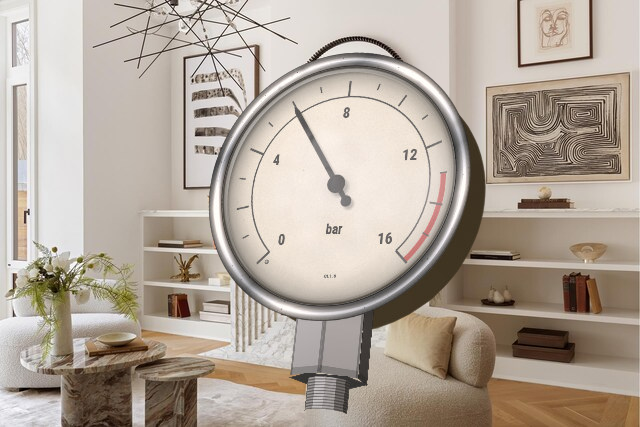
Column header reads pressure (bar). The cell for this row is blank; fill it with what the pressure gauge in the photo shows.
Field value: 6 bar
